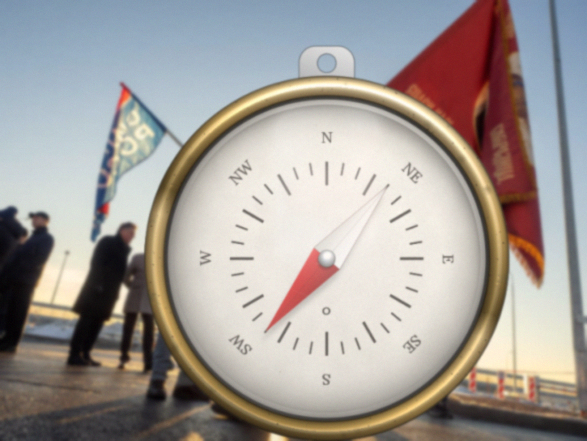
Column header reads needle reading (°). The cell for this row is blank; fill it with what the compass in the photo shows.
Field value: 220 °
